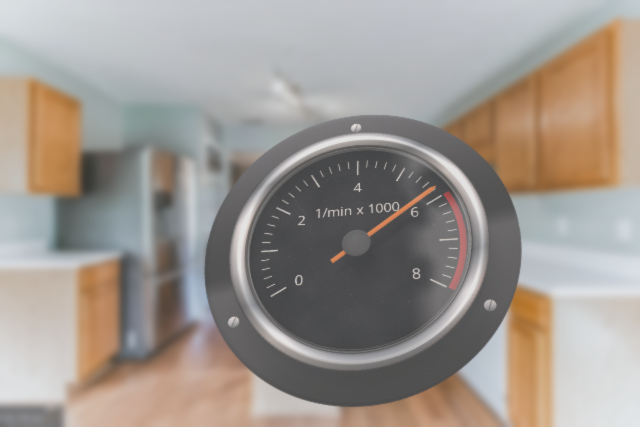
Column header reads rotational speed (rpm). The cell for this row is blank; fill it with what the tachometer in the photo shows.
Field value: 5800 rpm
